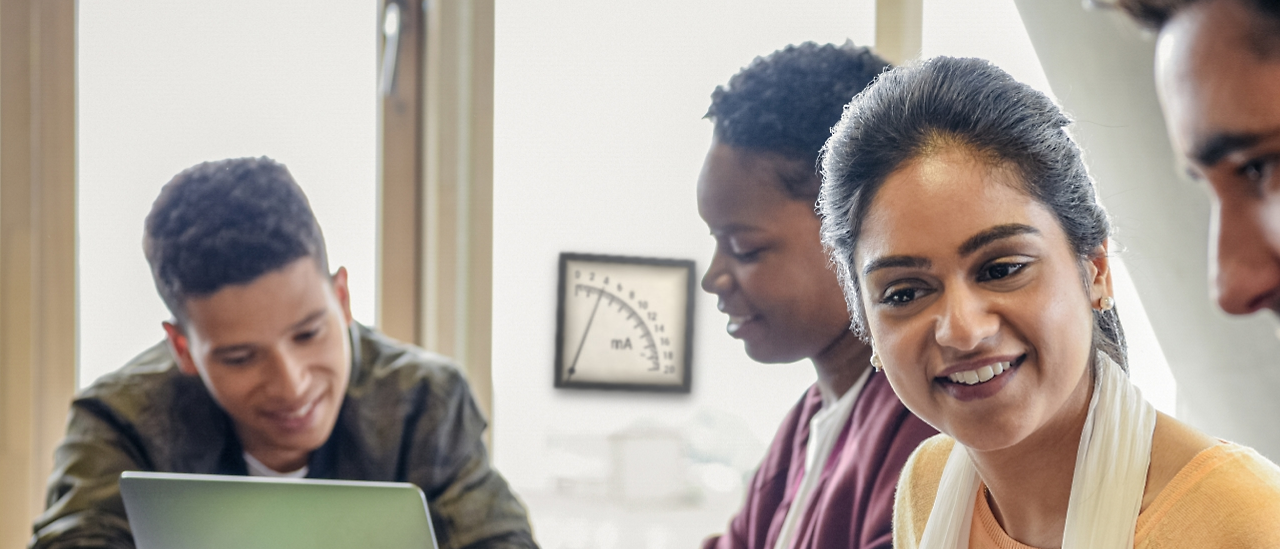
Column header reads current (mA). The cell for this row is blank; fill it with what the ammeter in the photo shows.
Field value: 4 mA
